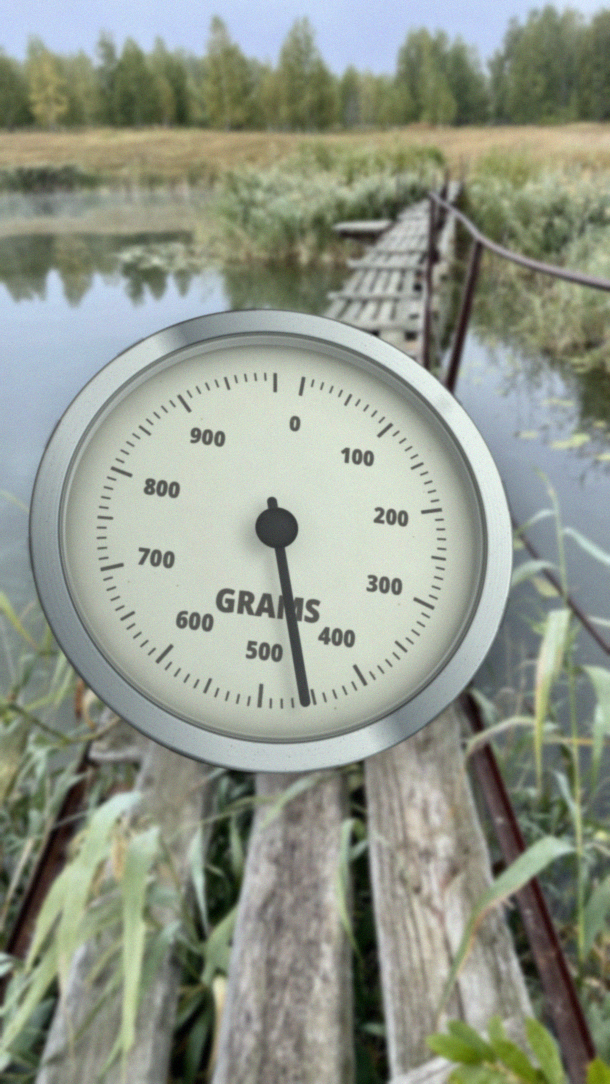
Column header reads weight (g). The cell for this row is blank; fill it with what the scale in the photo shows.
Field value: 460 g
